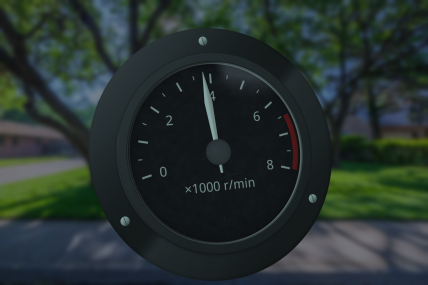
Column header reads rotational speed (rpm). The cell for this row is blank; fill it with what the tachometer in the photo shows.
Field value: 3750 rpm
